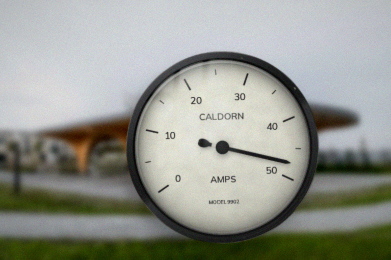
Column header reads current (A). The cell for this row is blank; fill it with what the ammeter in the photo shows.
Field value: 47.5 A
